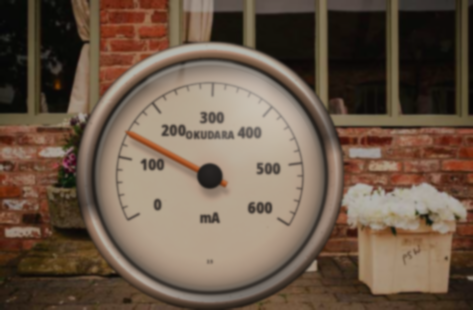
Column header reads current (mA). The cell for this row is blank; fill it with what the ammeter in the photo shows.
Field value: 140 mA
